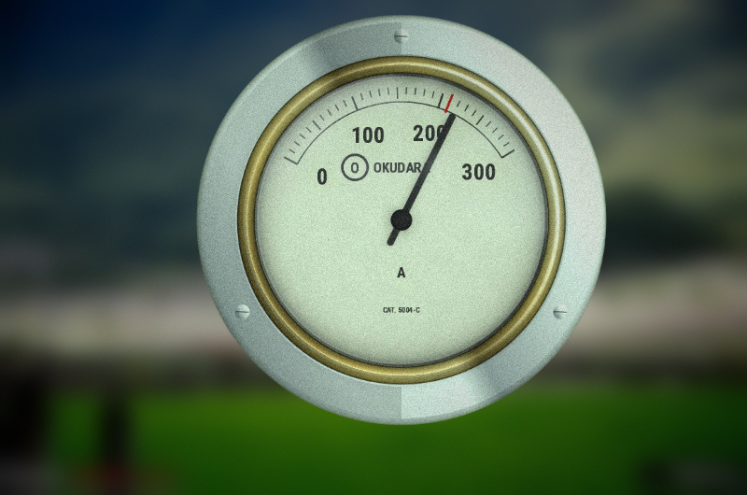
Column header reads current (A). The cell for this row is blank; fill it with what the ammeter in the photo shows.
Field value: 220 A
